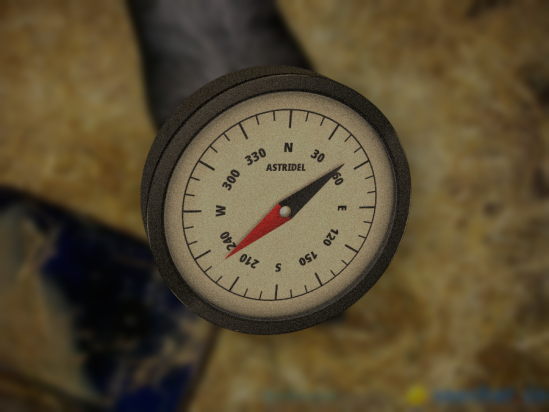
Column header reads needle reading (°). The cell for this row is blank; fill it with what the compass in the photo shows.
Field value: 230 °
